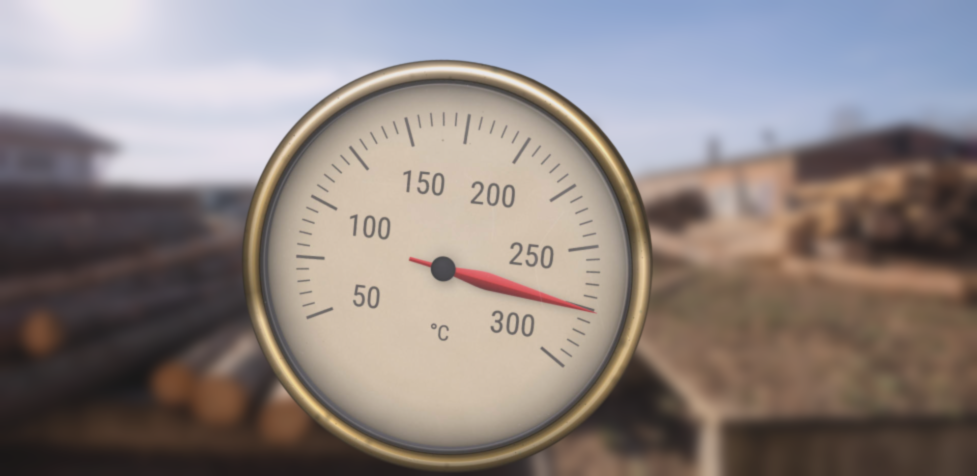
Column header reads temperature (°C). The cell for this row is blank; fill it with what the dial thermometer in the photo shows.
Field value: 275 °C
